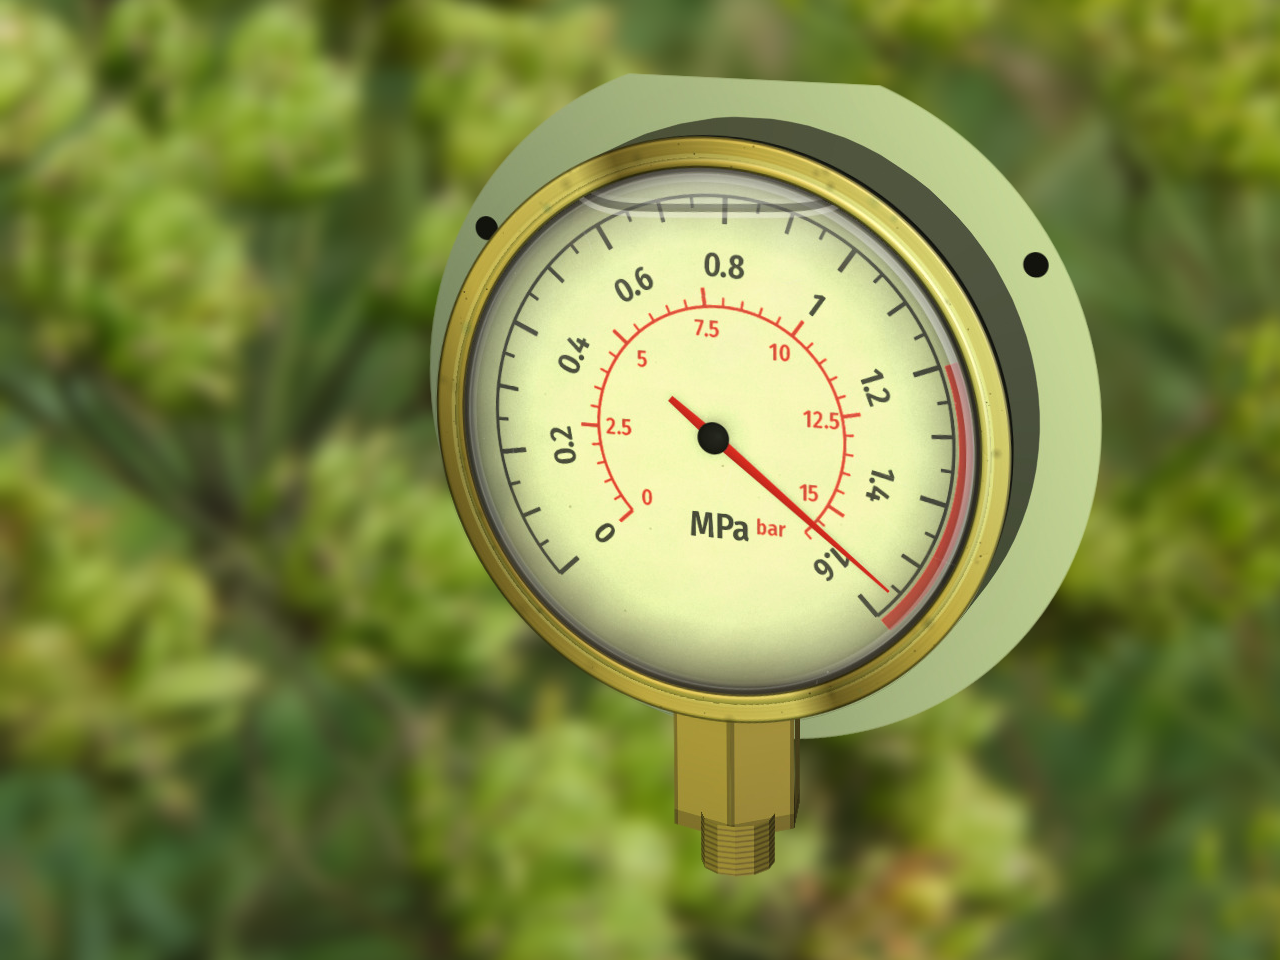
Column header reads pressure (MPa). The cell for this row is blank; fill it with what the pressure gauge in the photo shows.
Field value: 1.55 MPa
